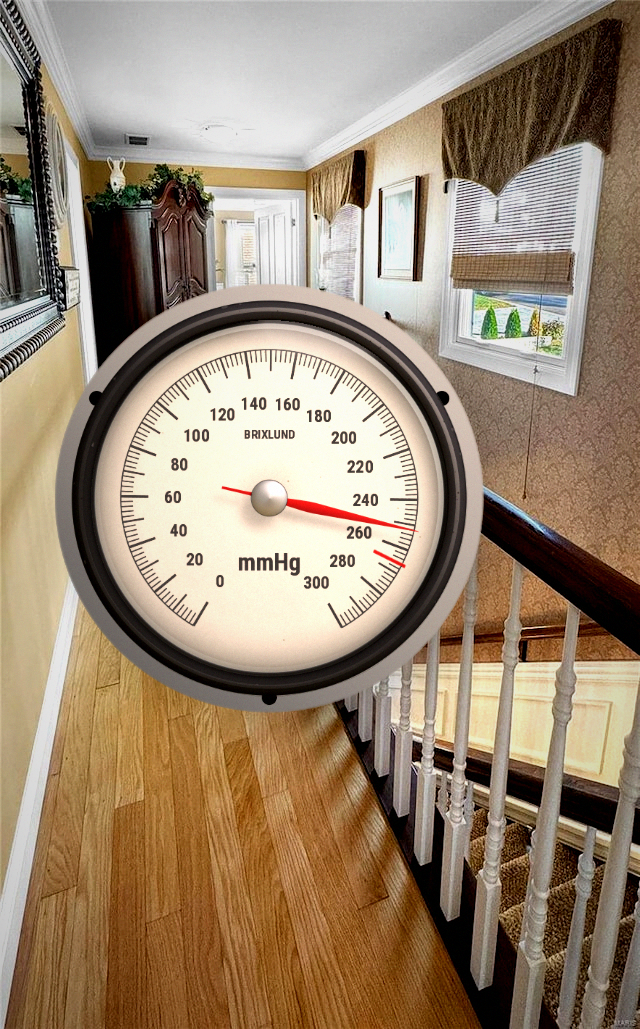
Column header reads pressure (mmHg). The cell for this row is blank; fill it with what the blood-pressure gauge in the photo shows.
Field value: 252 mmHg
